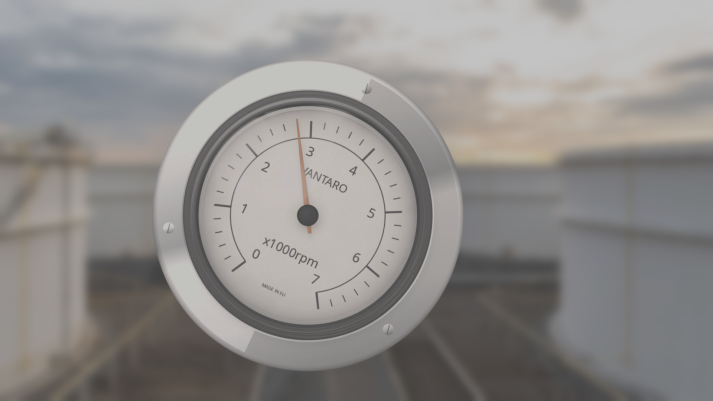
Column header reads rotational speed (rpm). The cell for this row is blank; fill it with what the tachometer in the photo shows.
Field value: 2800 rpm
